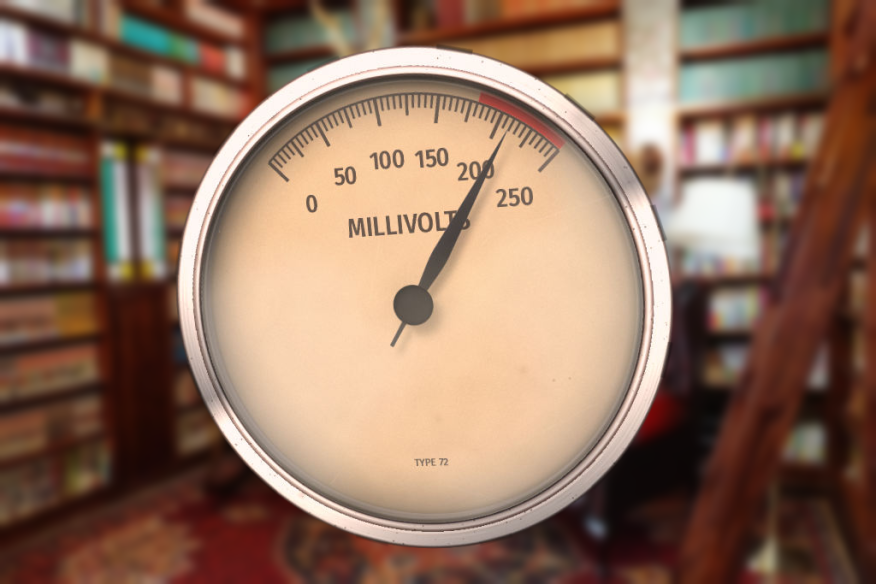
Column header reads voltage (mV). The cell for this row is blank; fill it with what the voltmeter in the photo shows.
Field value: 210 mV
